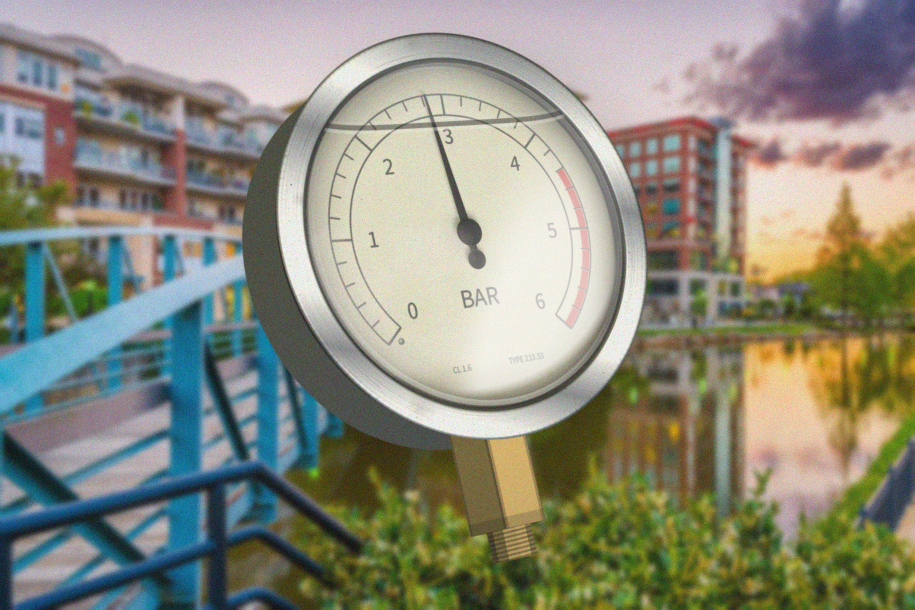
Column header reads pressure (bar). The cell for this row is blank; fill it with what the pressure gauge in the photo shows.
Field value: 2.8 bar
